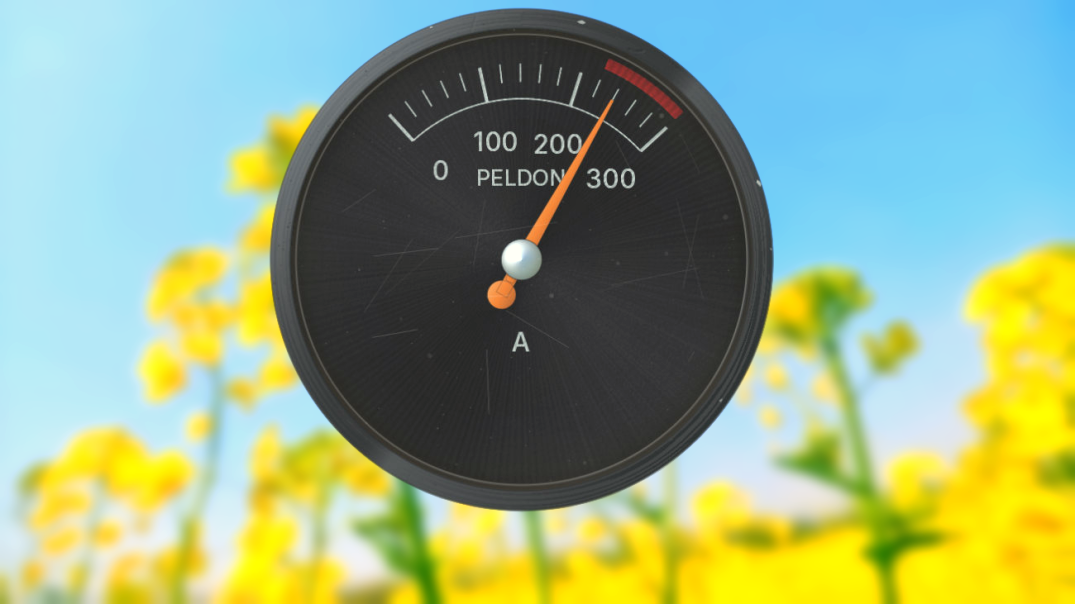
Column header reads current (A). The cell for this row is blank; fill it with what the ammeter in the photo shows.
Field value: 240 A
